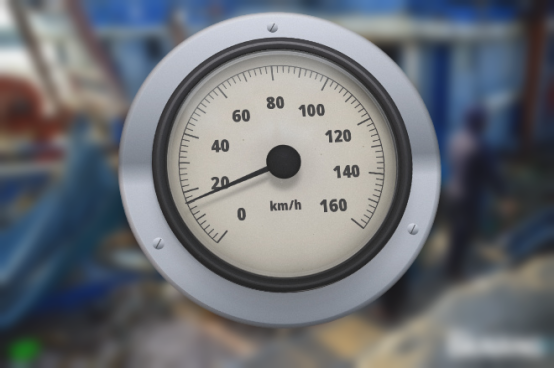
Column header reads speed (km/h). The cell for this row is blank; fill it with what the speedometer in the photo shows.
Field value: 16 km/h
